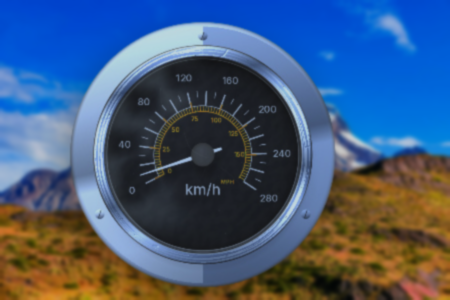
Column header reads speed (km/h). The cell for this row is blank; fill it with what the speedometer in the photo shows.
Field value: 10 km/h
